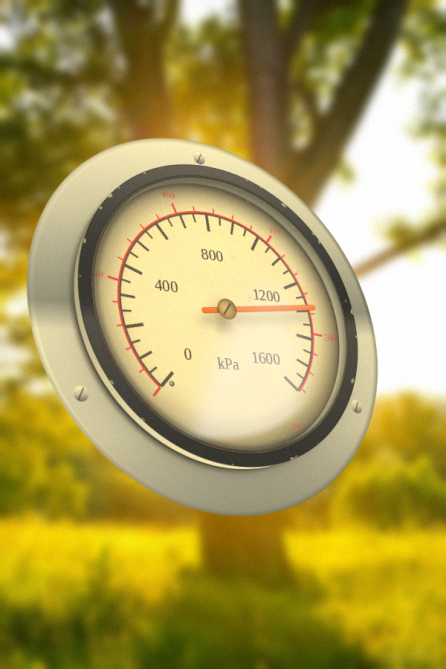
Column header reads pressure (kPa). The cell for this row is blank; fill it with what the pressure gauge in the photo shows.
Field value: 1300 kPa
